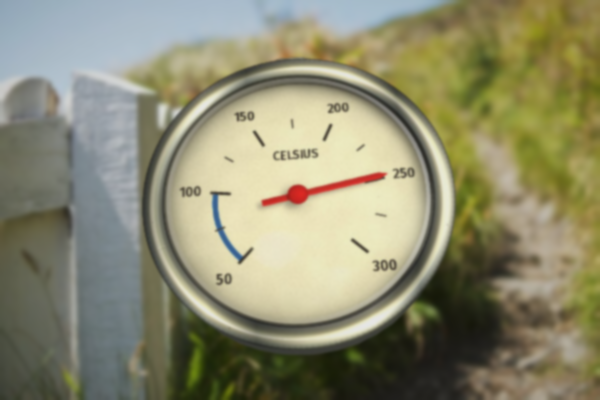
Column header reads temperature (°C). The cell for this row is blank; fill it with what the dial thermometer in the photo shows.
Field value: 250 °C
